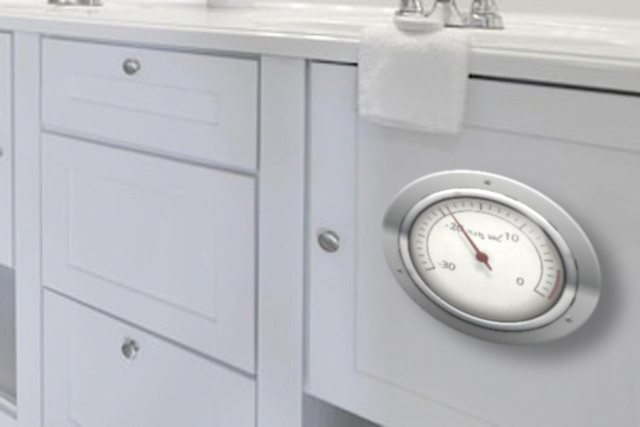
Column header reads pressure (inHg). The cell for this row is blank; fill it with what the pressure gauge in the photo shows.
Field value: -19 inHg
